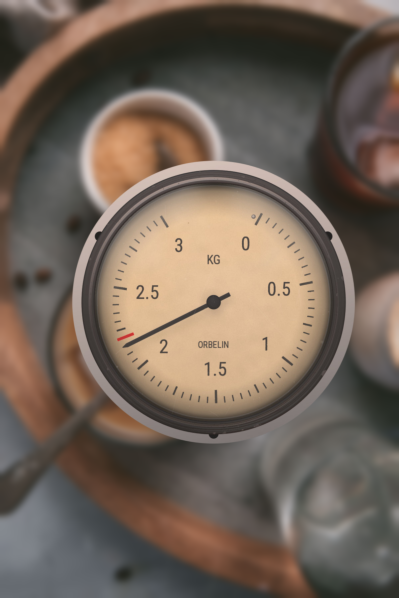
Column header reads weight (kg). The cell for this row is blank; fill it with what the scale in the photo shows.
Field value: 2.15 kg
